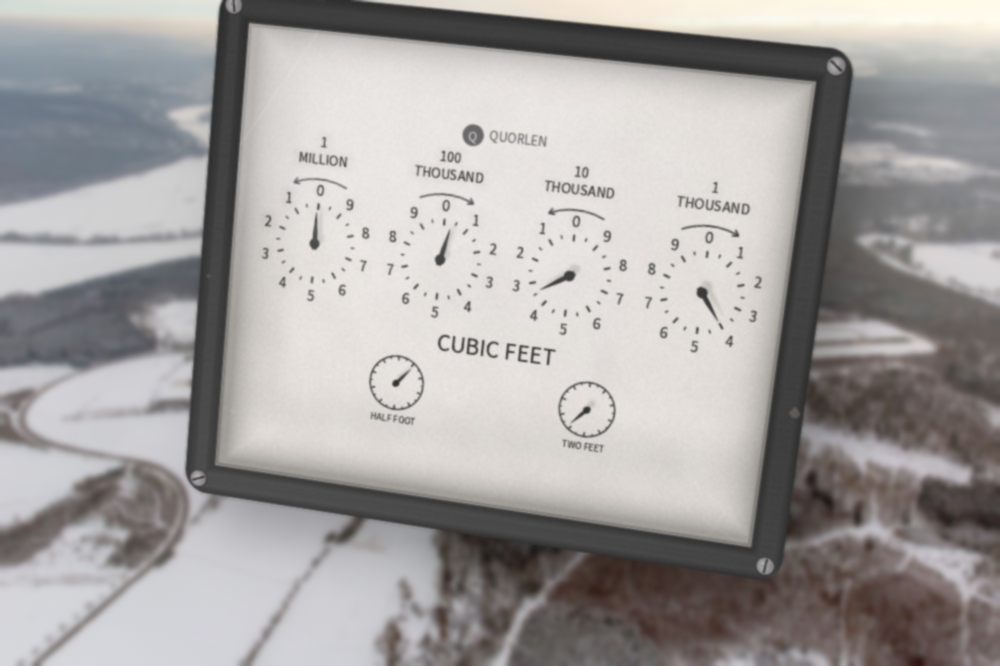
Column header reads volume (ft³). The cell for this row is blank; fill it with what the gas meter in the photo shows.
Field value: 3400 ft³
